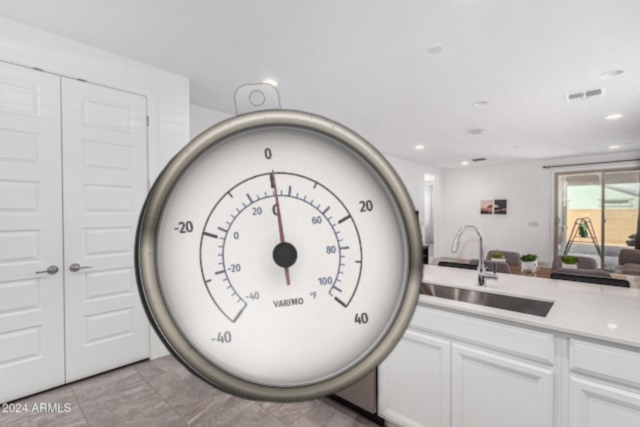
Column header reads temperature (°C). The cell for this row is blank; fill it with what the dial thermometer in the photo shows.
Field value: 0 °C
